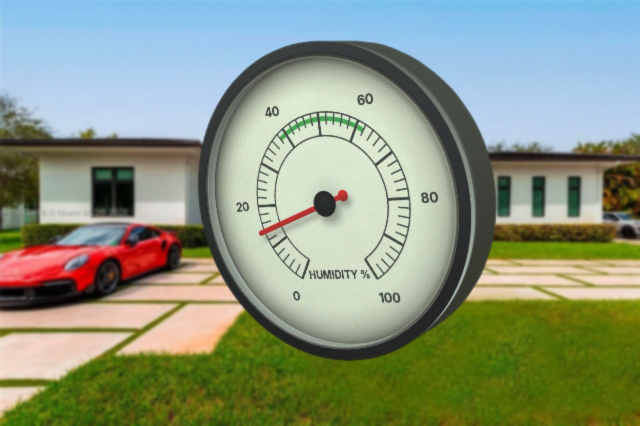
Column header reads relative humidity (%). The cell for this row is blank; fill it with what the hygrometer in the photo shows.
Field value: 14 %
